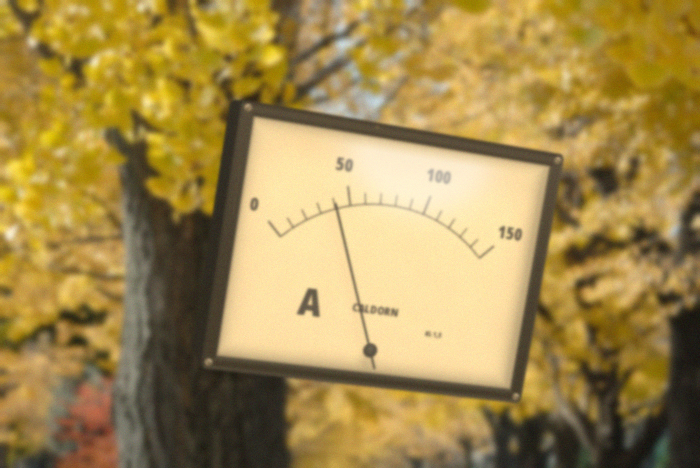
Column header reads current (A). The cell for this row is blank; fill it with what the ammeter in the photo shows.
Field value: 40 A
